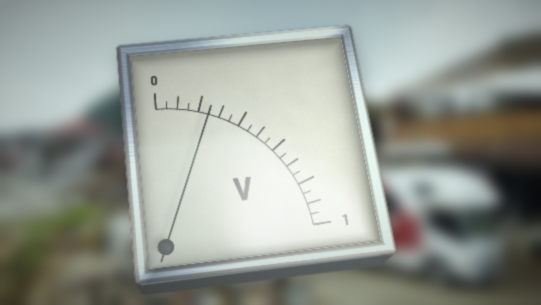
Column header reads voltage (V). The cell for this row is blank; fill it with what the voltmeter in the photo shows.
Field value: 0.25 V
